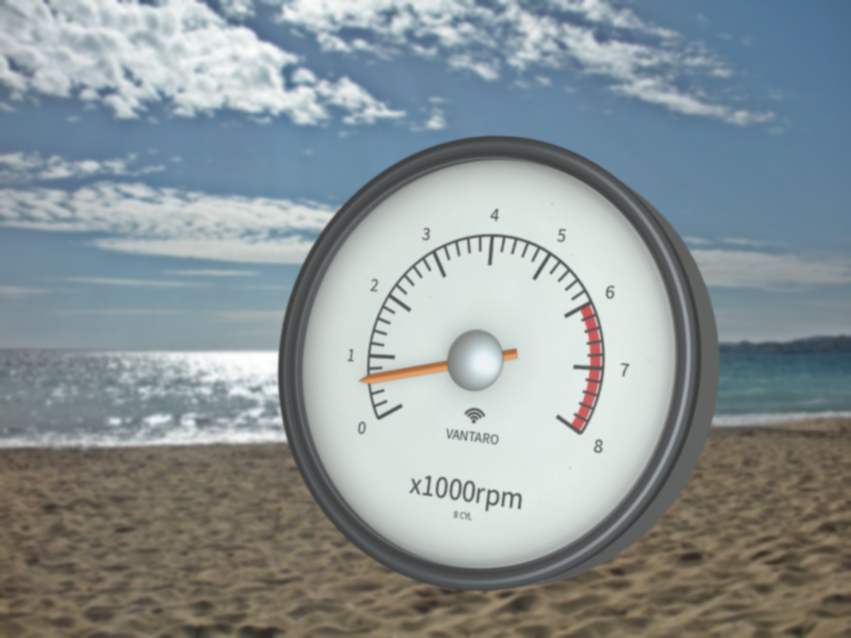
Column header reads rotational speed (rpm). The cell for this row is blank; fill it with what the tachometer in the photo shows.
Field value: 600 rpm
